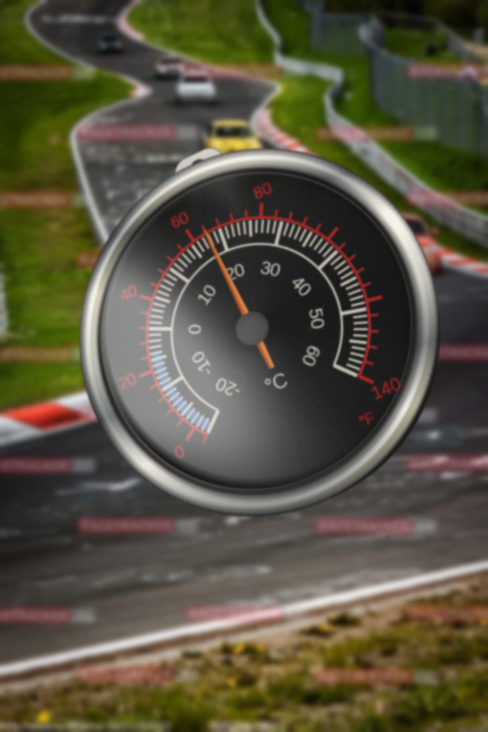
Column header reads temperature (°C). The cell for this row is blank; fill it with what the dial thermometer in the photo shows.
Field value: 18 °C
